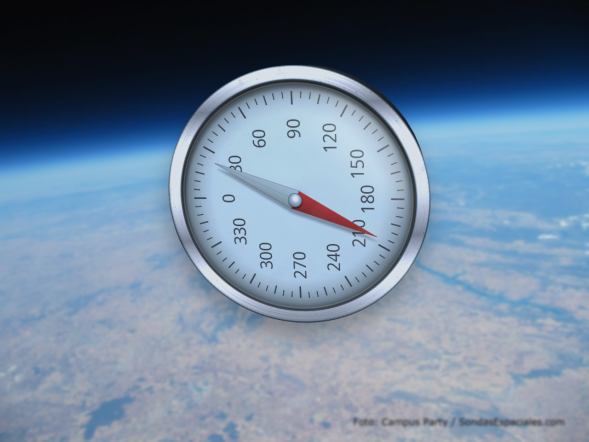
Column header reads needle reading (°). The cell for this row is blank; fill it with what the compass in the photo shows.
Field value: 205 °
